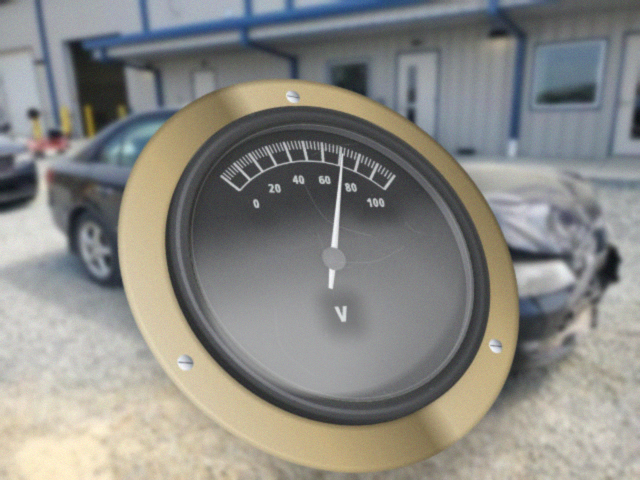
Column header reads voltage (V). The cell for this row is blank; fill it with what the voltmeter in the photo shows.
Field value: 70 V
